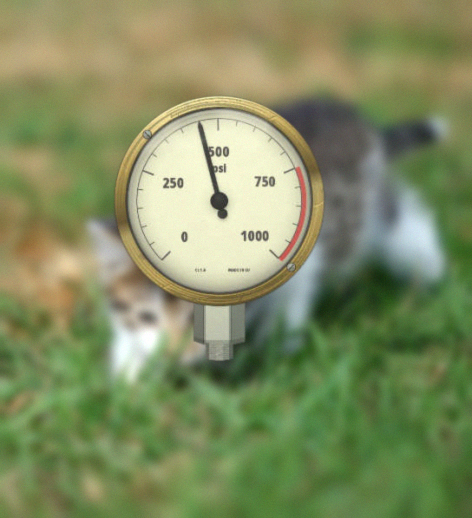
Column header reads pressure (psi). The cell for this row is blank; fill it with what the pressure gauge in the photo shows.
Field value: 450 psi
